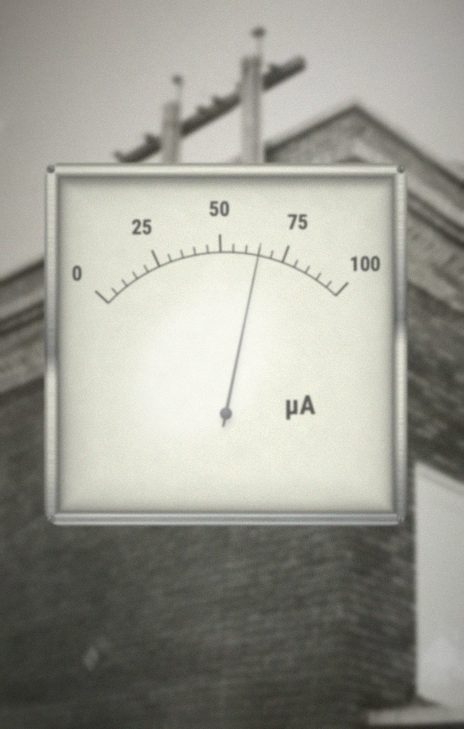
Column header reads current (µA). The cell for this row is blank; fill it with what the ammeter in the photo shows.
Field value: 65 µA
